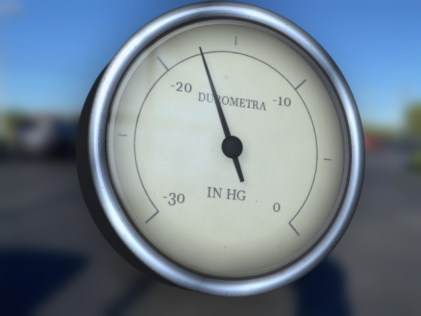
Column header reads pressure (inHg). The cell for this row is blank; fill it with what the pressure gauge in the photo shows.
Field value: -17.5 inHg
